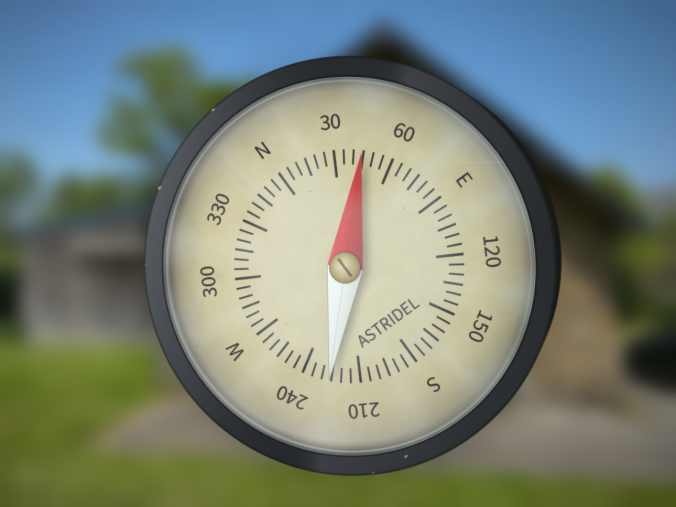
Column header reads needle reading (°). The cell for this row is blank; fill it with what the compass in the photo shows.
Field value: 45 °
